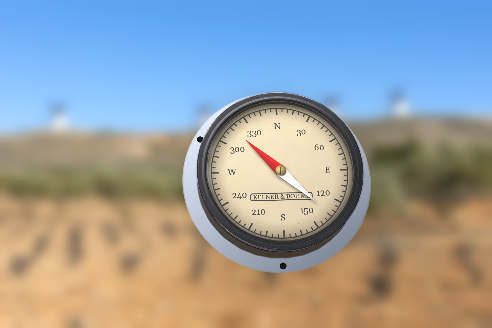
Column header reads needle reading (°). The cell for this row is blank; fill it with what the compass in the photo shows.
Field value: 315 °
